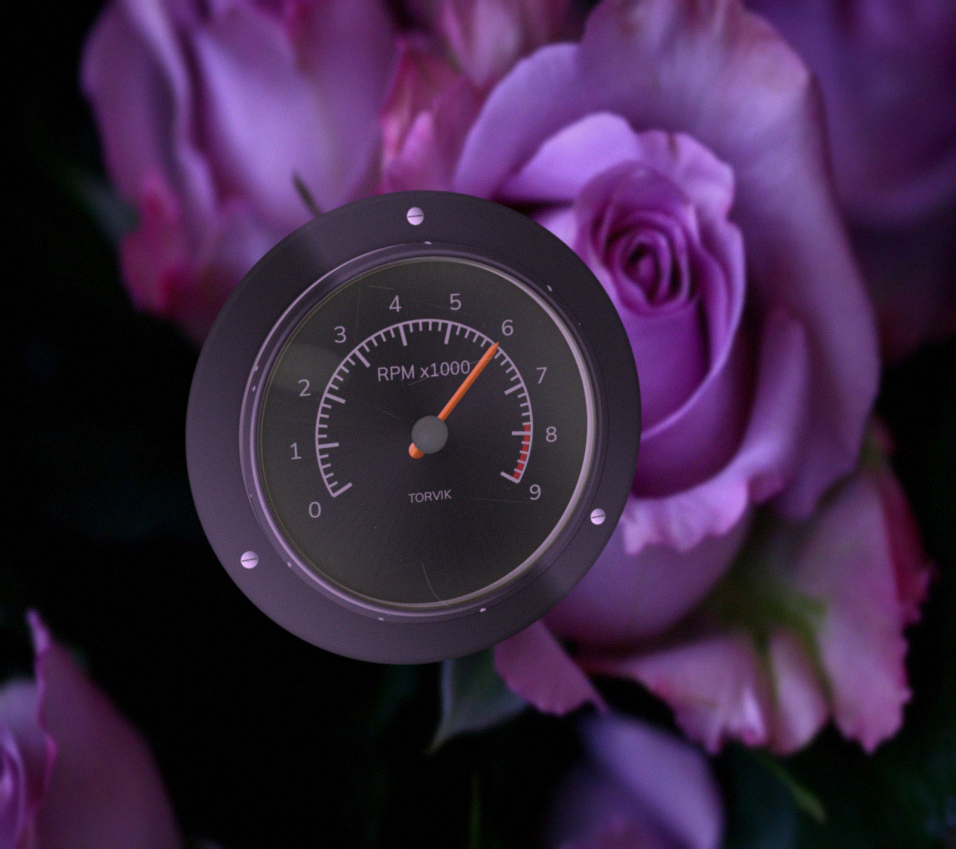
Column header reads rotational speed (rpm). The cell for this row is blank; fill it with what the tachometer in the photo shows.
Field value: 6000 rpm
